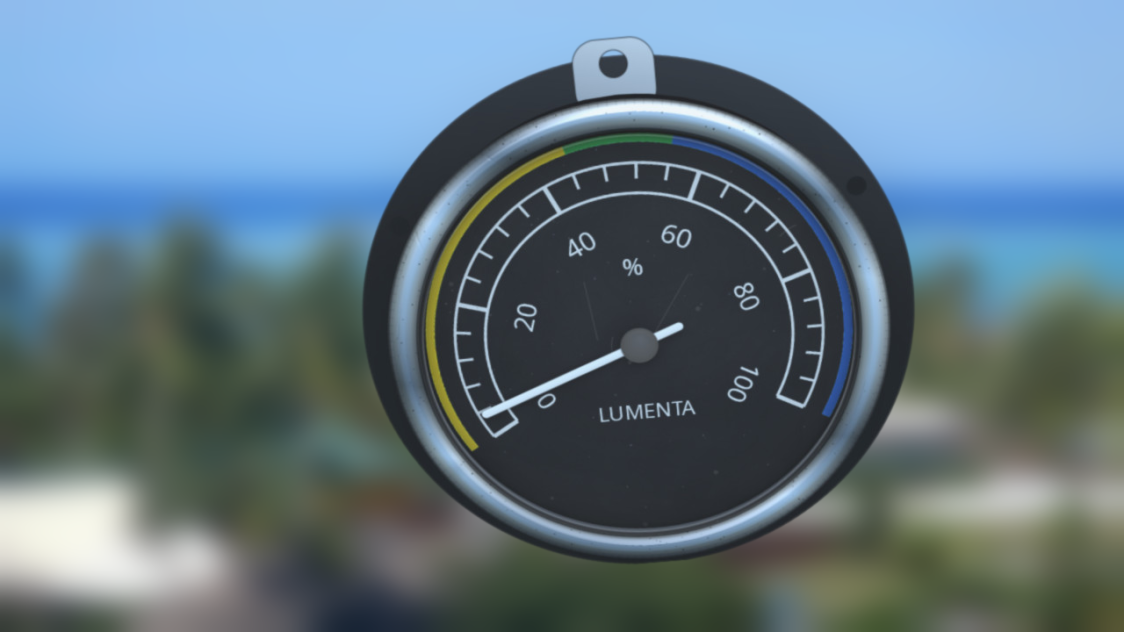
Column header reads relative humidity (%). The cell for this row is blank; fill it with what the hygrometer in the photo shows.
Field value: 4 %
